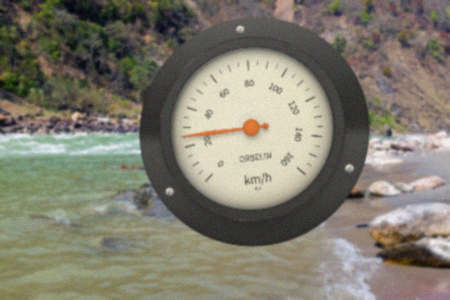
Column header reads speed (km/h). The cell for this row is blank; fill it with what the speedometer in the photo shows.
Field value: 25 km/h
